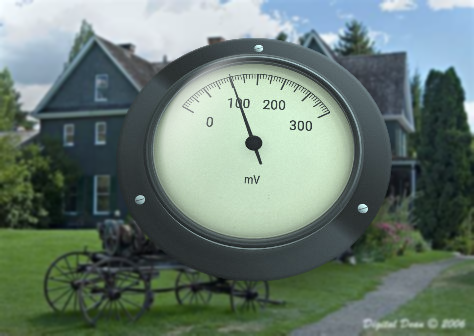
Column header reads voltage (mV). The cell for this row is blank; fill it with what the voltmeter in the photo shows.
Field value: 100 mV
